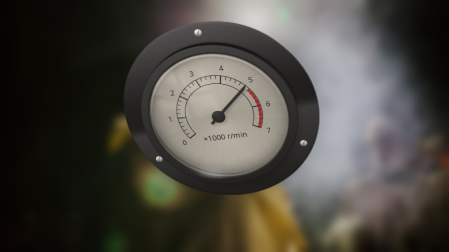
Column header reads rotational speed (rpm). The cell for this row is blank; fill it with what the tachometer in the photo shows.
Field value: 5000 rpm
